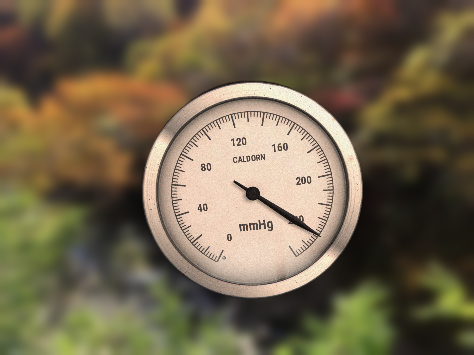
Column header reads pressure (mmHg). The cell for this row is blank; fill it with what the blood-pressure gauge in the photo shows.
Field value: 240 mmHg
